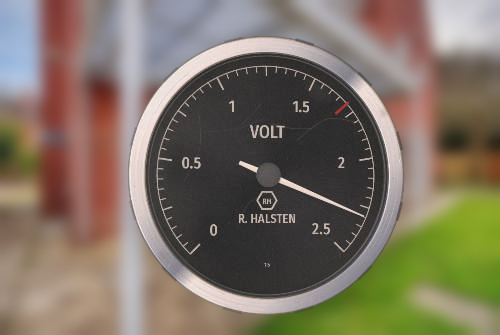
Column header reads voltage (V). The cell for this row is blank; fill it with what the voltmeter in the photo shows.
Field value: 2.3 V
